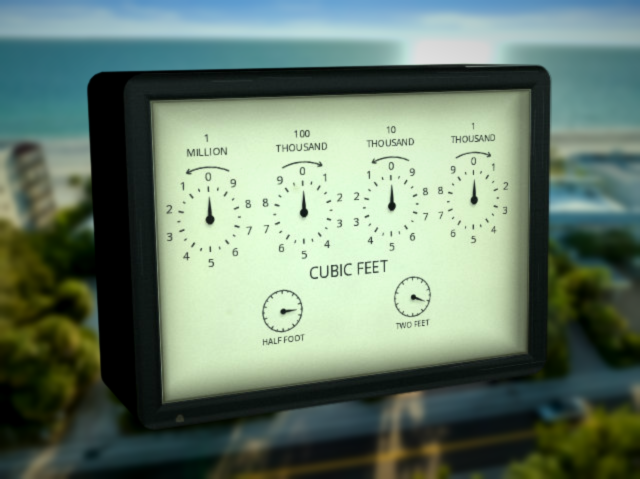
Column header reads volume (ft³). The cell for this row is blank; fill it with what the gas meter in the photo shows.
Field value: 0 ft³
